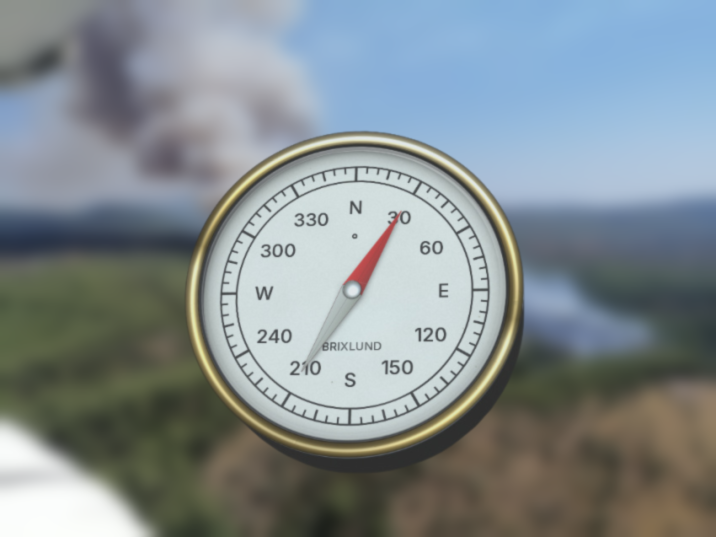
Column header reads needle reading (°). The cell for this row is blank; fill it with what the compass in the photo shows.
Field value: 30 °
